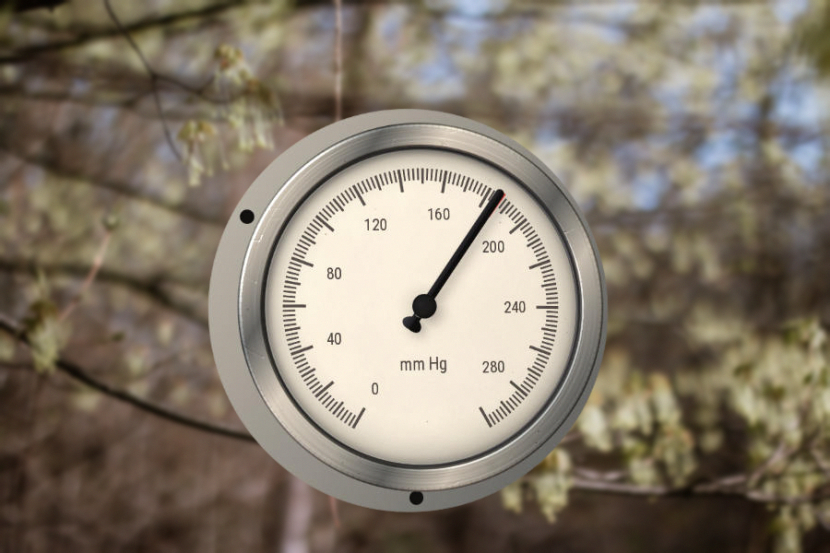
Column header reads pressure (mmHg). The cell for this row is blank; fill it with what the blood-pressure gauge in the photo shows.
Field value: 184 mmHg
